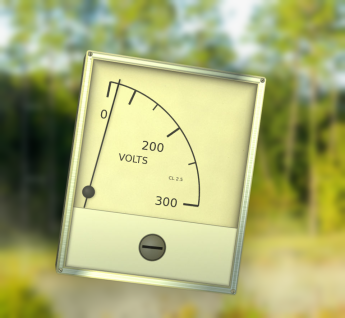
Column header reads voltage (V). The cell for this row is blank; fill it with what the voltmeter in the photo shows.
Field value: 50 V
